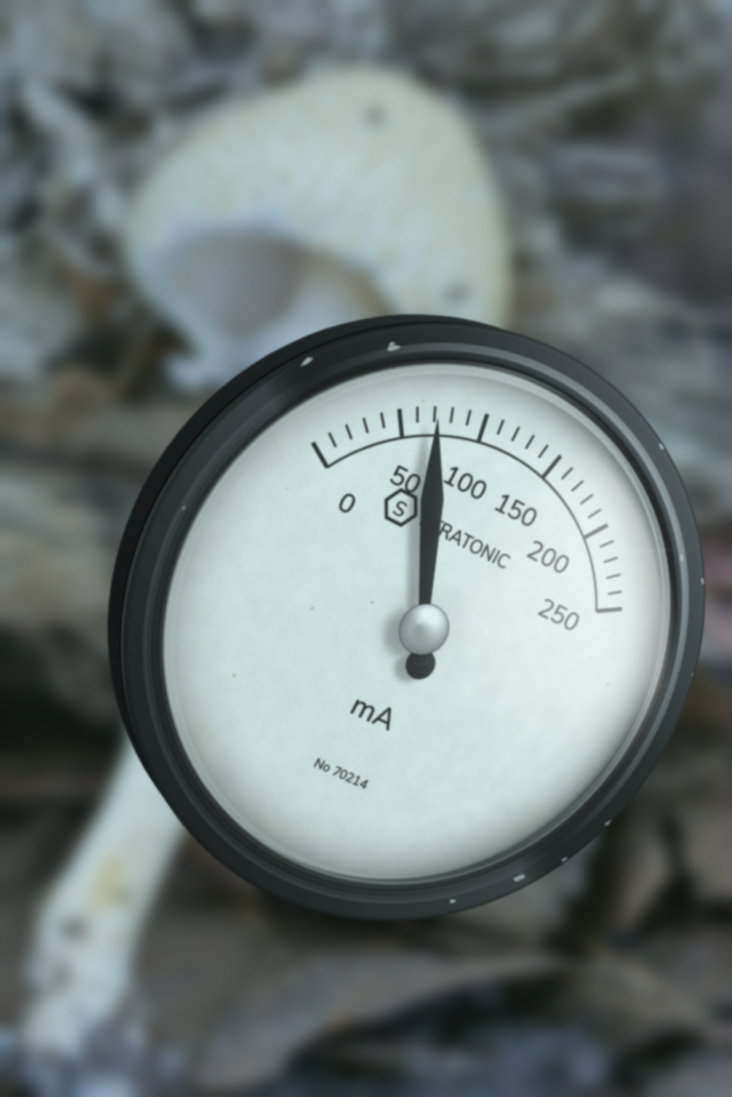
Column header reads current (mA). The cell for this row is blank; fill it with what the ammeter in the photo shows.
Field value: 70 mA
